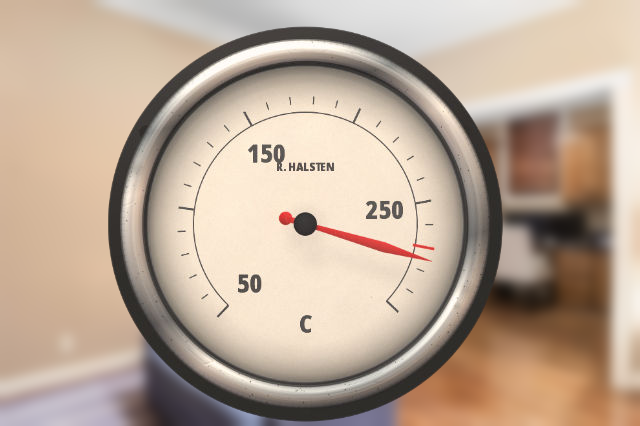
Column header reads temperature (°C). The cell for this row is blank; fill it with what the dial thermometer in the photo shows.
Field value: 275 °C
